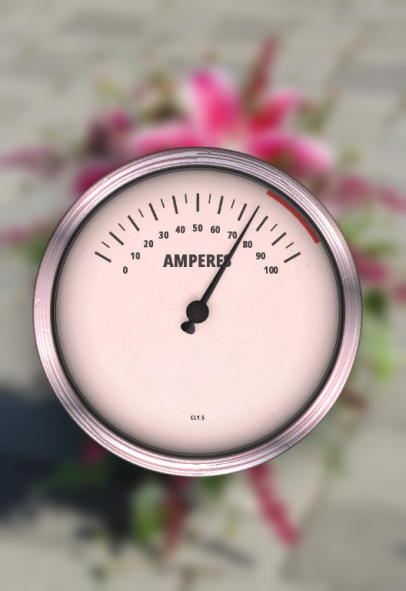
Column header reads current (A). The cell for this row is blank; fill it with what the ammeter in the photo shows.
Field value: 75 A
